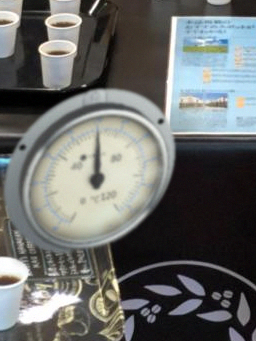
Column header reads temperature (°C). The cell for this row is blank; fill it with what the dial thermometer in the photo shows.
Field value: 60 °C
